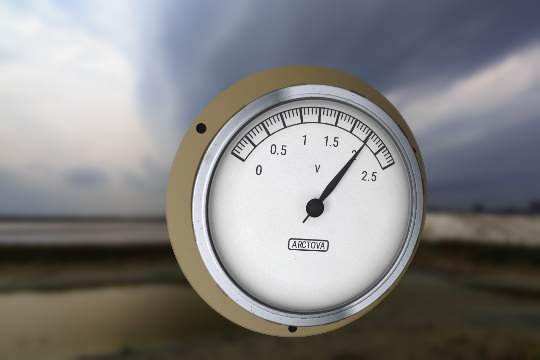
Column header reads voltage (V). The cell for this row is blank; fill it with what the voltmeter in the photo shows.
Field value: 2 V
